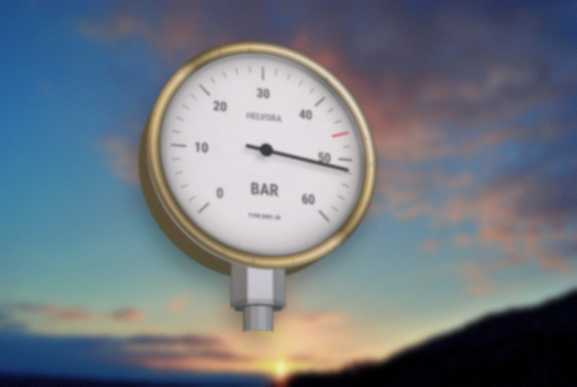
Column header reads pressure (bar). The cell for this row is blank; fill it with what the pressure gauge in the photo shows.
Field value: 52 bar
